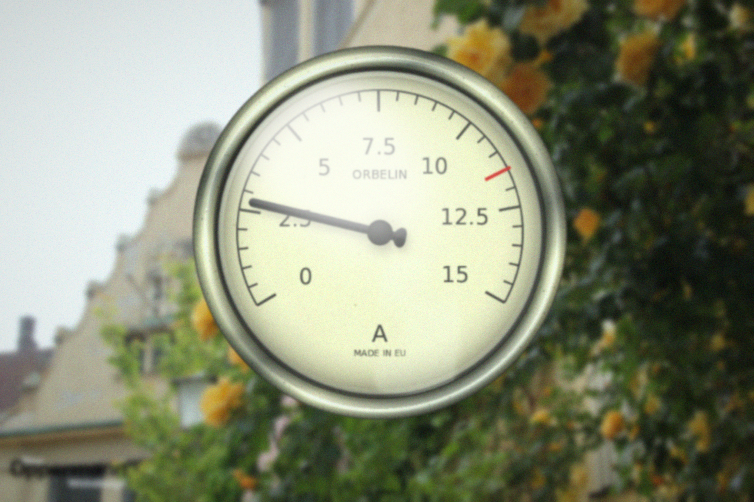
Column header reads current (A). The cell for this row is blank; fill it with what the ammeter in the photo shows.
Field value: 2.75 A
